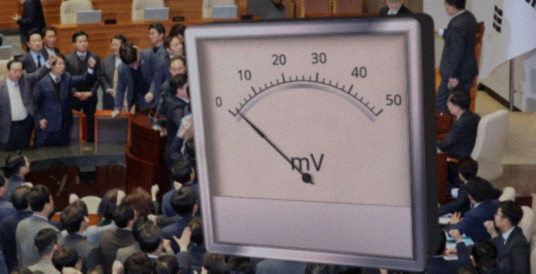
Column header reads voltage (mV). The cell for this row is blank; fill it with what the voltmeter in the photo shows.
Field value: 2 mV
